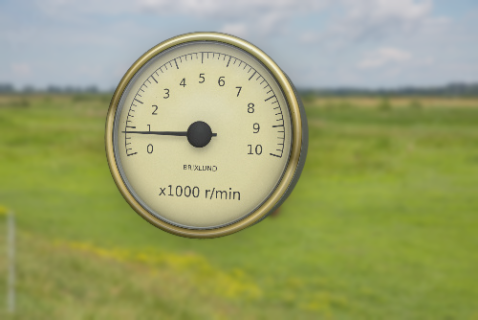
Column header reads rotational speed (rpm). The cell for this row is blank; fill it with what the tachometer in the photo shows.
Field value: 800 rpm
